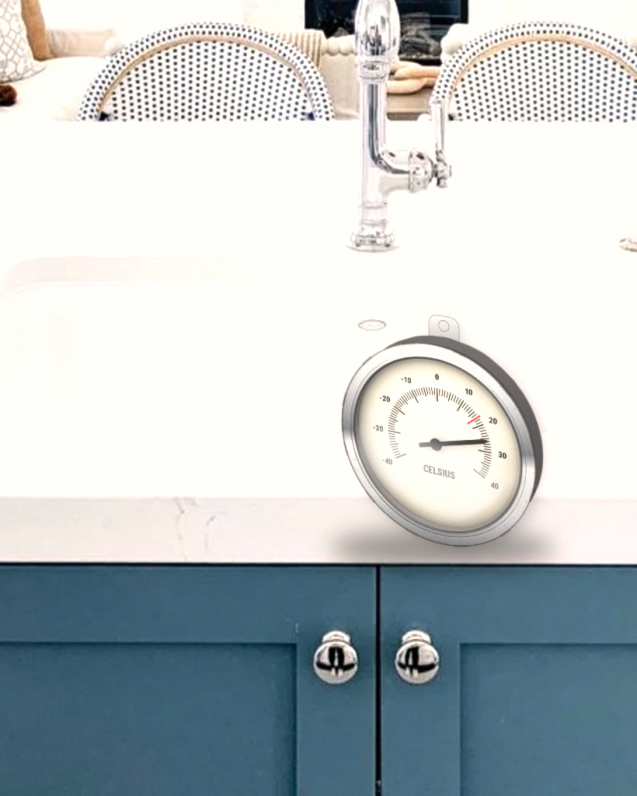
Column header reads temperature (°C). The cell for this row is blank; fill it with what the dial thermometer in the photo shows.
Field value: 25 °C
